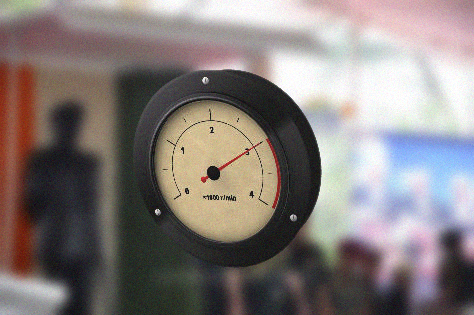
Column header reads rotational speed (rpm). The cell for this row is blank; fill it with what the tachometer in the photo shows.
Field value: 3000 rpm
